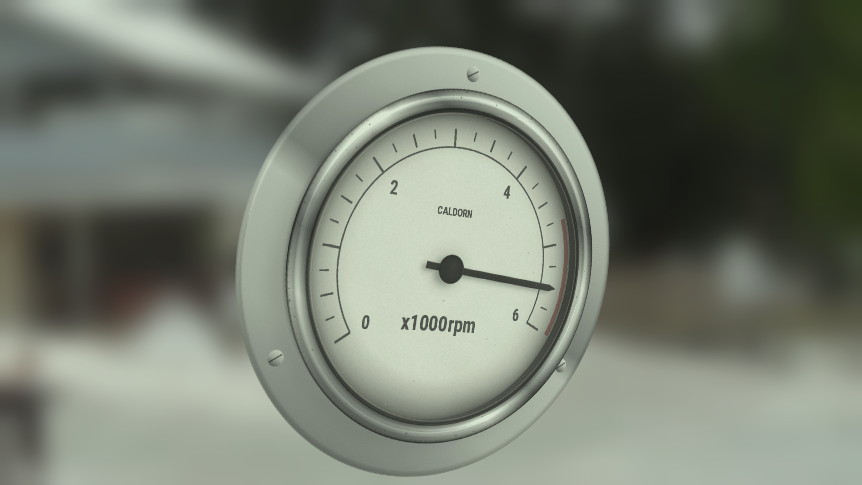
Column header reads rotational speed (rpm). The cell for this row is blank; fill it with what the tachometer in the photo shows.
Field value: 5500 rpm
